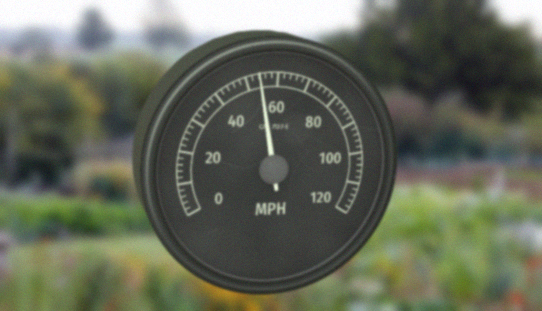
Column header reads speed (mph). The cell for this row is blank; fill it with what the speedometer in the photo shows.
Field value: 54 mph
